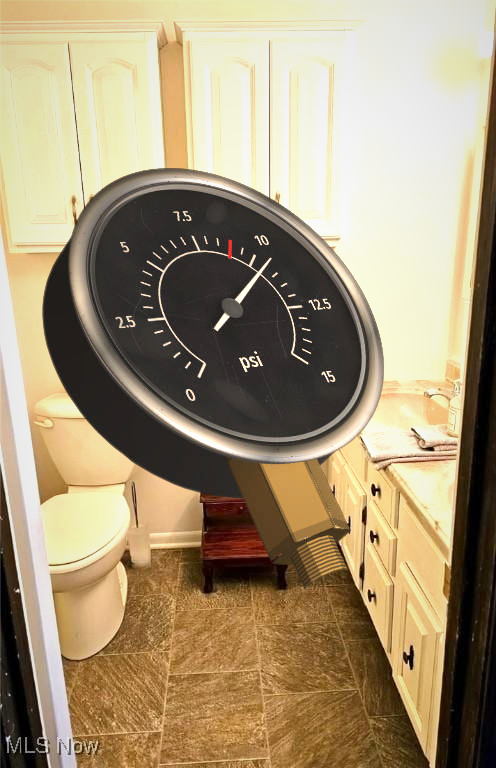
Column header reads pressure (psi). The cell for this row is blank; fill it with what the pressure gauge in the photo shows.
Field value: 10.5 psi
